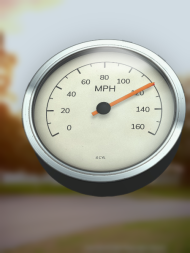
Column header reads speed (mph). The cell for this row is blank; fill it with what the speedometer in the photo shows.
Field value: 120 mph
